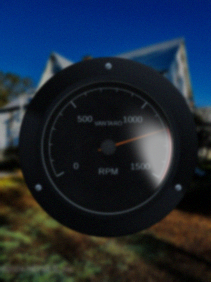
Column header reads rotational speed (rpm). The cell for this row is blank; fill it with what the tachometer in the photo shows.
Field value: 1200 rpm
